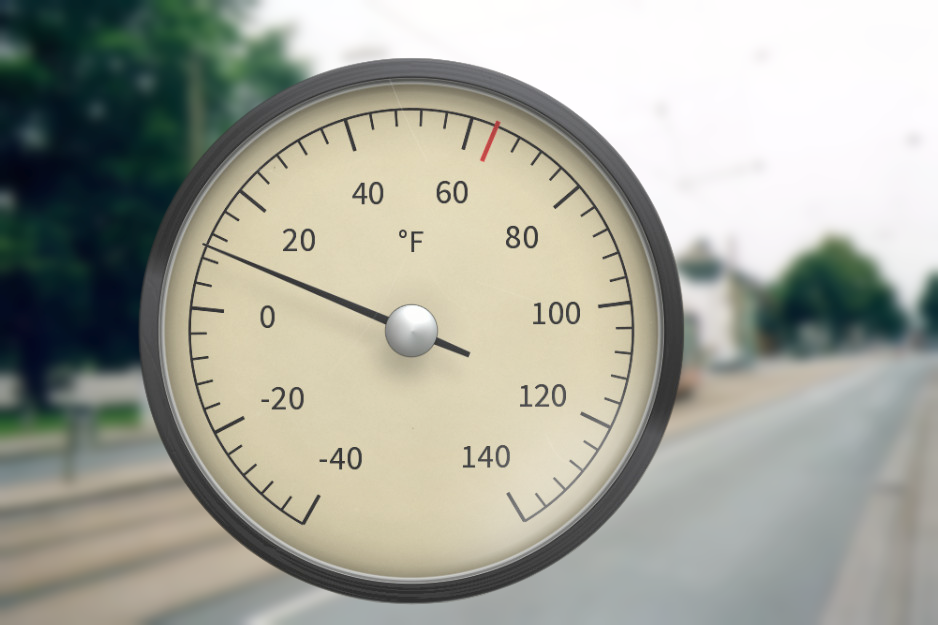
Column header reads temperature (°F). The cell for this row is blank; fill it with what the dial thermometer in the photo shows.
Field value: 10 °F
